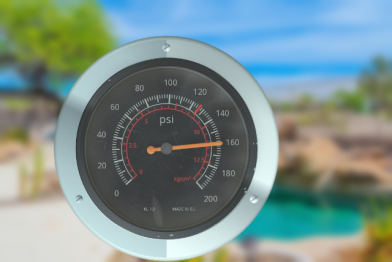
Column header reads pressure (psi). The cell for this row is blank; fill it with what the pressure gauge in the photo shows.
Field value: 160 psi
